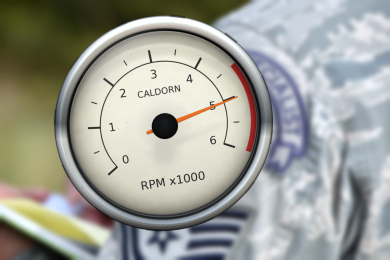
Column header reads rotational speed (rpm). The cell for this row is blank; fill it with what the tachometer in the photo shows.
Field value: 5000 rpm
